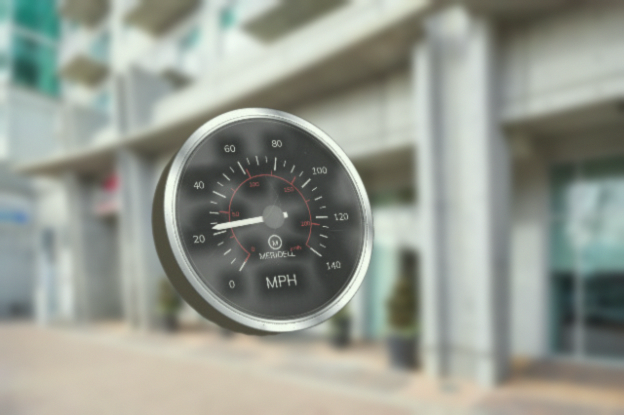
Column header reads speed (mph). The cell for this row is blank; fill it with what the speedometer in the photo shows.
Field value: 22.5 mph
